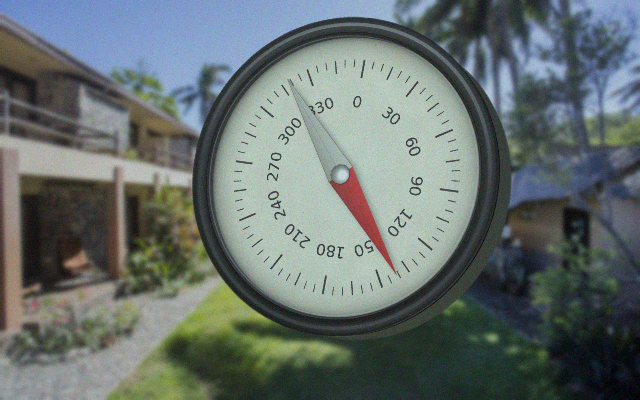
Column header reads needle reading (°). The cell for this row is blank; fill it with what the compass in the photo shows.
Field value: 140 °
